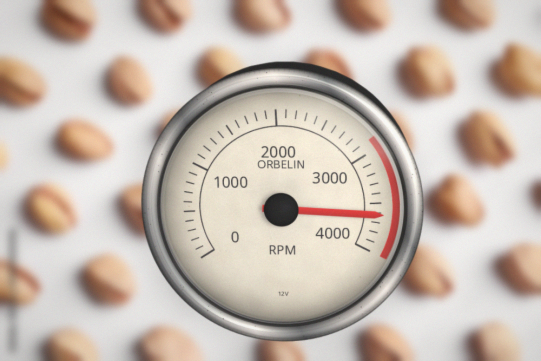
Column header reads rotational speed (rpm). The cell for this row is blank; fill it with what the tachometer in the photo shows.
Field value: 3600 rpm
